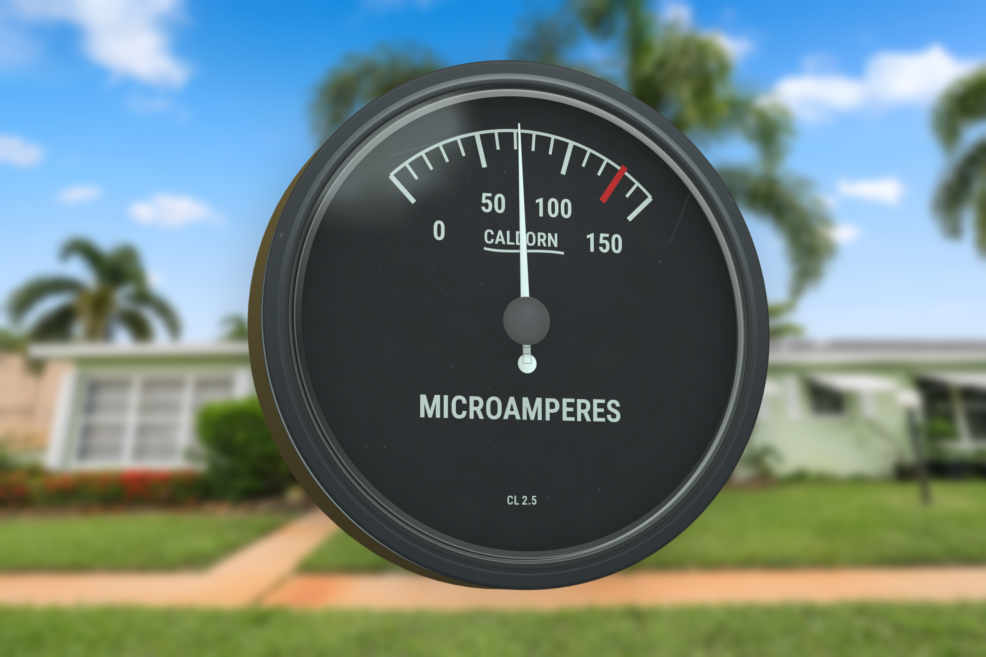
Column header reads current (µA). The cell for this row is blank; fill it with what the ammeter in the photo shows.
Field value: 70 µA
